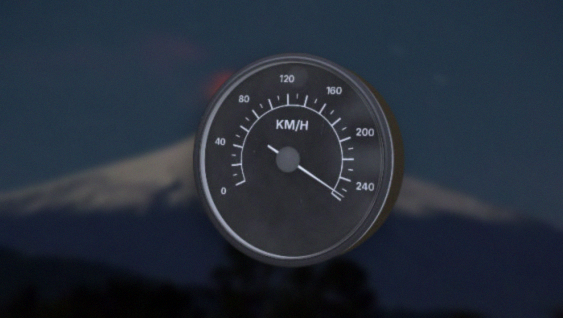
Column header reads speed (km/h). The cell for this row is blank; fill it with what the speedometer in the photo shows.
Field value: 255 km/h
